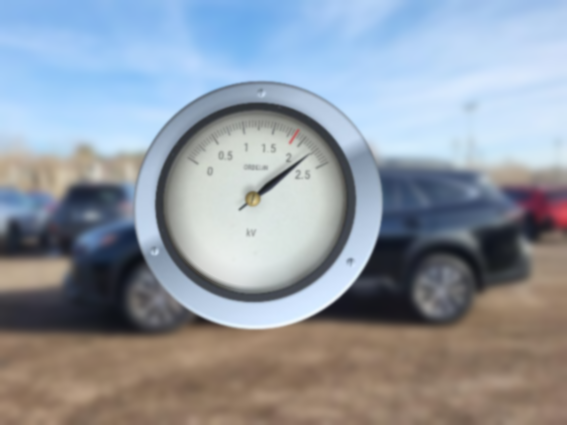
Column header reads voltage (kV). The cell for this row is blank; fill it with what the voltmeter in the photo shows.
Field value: 2.25 kV
